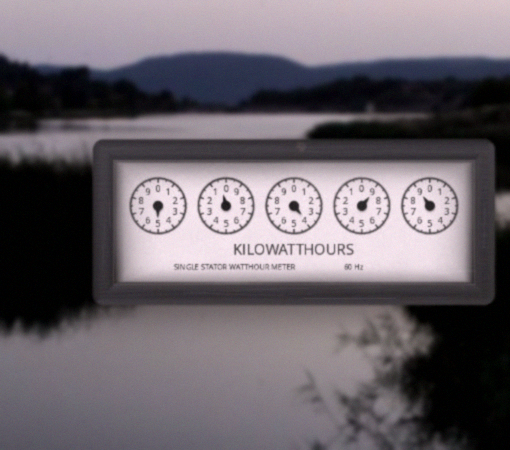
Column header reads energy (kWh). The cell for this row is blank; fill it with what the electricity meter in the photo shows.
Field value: 50389 kWh
